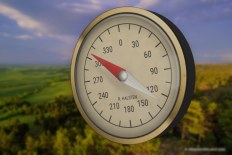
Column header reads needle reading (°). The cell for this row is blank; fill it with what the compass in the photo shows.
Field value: 307.5 °
